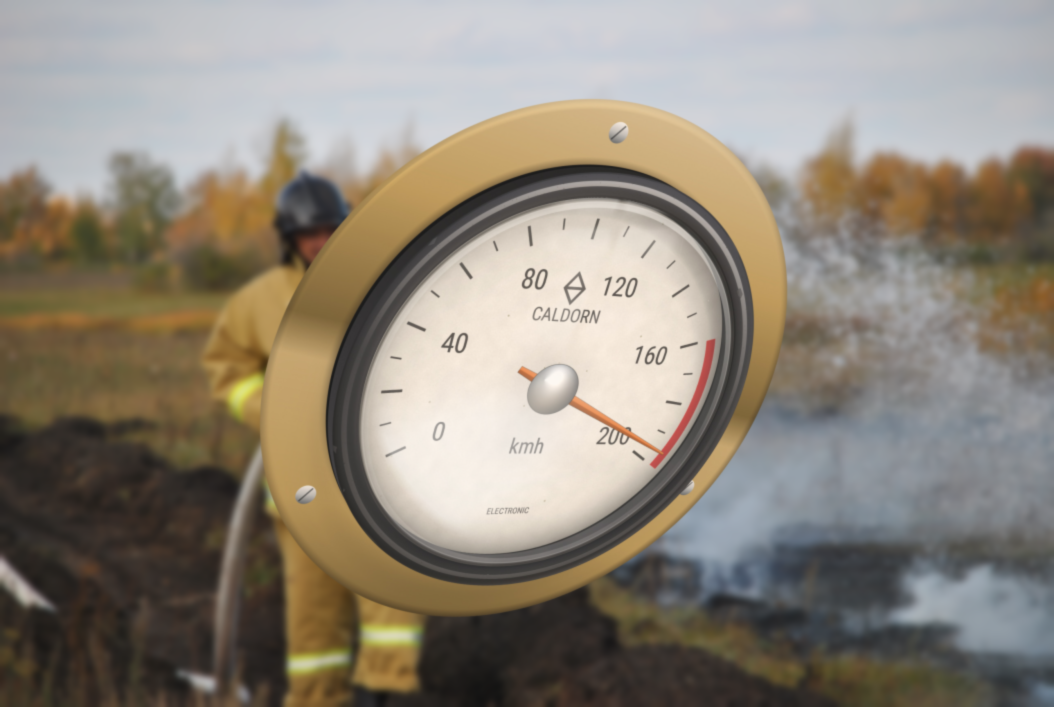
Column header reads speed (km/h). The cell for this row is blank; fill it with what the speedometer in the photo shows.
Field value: 195 km/h
